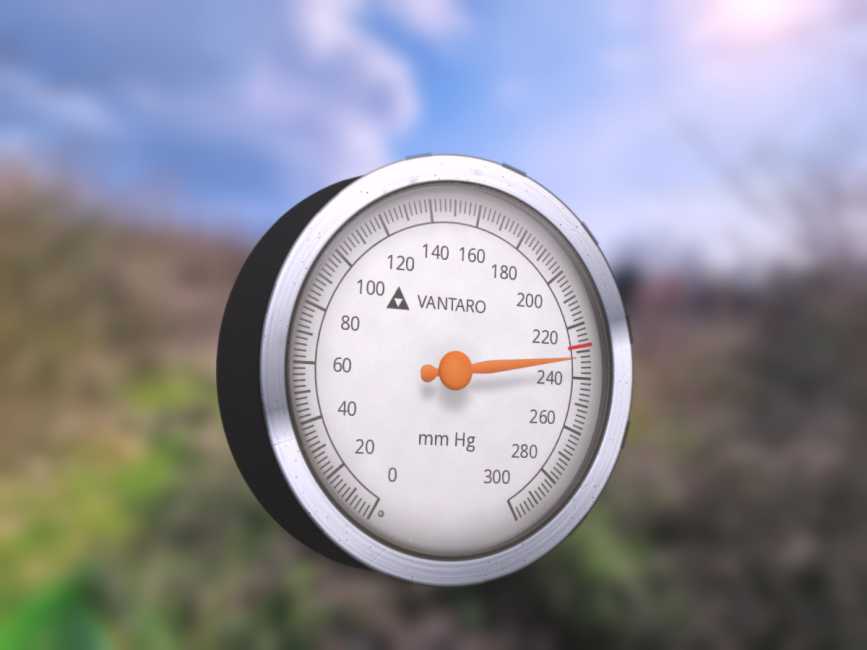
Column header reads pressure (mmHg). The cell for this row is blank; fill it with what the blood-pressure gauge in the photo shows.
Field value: 232 mmHg
